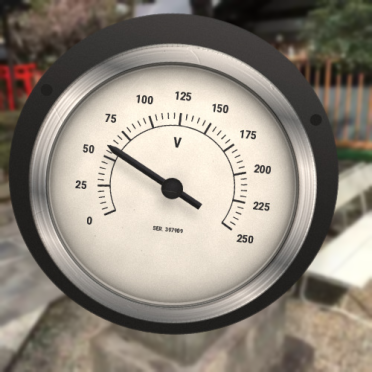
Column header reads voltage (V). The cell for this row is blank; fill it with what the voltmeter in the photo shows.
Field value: 60 V
